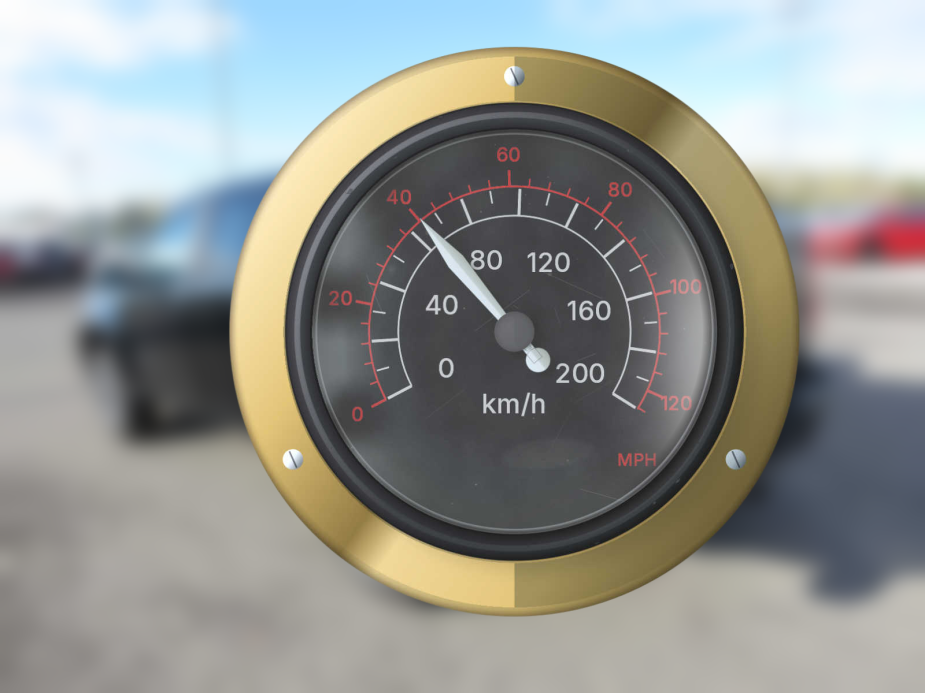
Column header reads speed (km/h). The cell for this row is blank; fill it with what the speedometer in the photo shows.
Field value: 65 km/h
